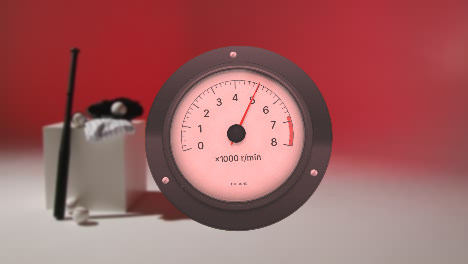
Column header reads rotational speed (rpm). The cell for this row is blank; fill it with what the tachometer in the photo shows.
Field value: 5000 rpm
